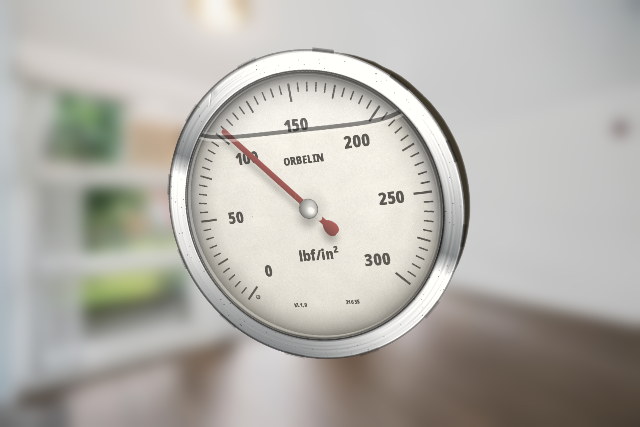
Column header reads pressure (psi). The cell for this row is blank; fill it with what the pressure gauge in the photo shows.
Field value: 105 psi
